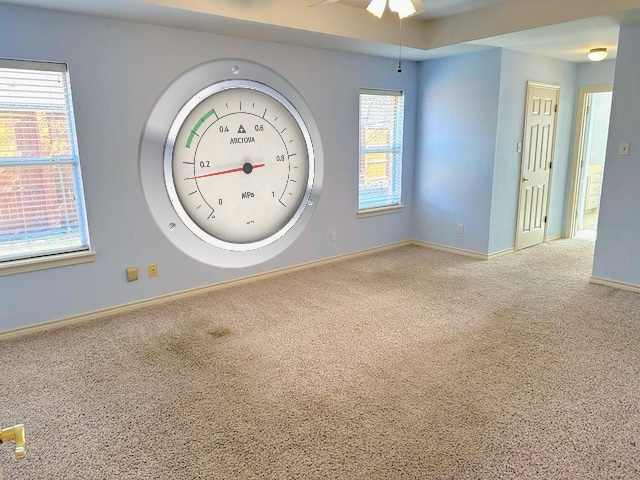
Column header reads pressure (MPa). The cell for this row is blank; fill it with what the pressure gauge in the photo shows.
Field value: 0.15 MPa
